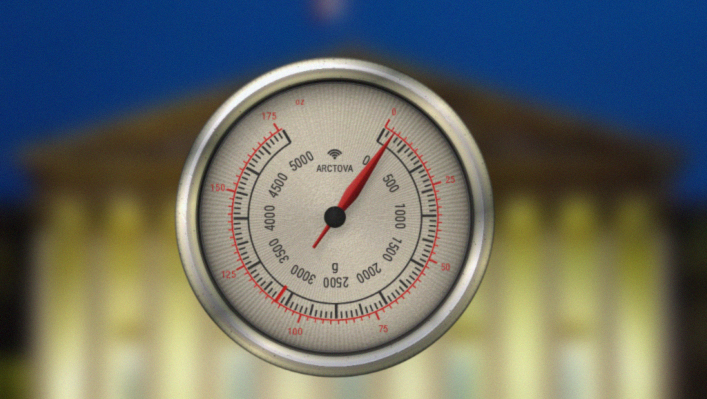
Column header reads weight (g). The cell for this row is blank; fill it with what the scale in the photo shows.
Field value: 100 g
